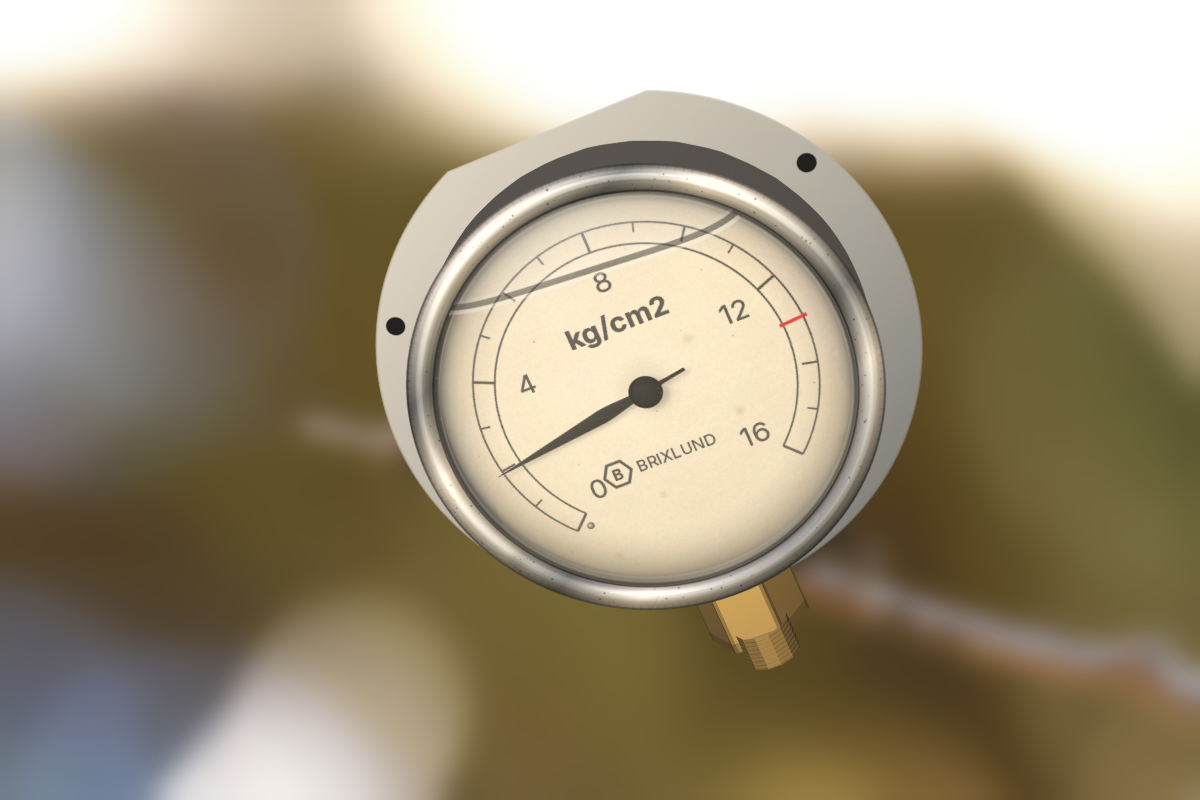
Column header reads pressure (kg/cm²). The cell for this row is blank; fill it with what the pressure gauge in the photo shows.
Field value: 2 kg/cm²
